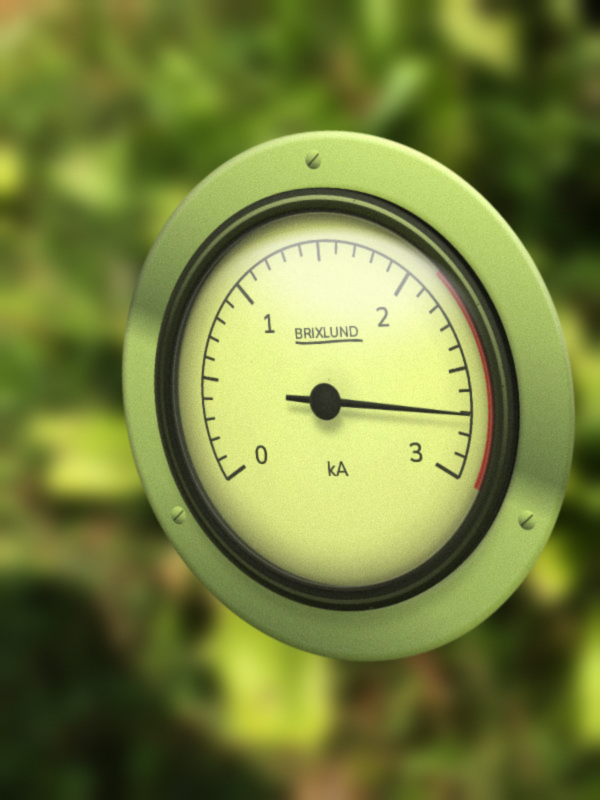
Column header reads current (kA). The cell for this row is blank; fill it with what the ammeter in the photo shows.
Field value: 2.7 kA
